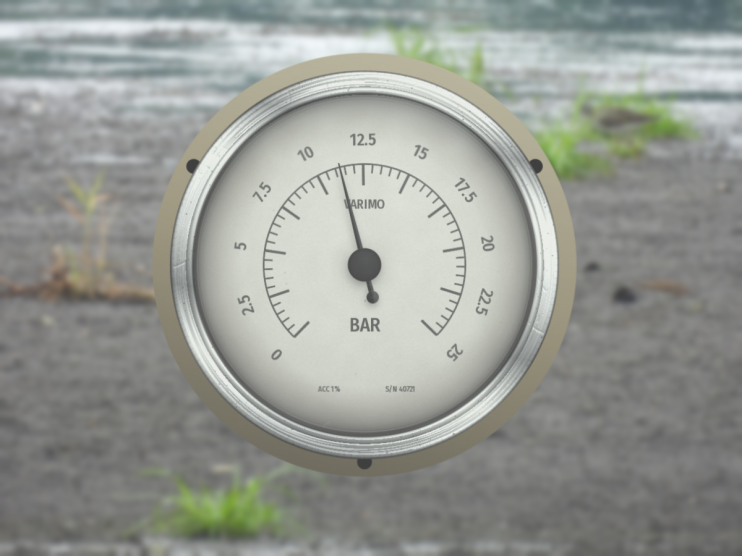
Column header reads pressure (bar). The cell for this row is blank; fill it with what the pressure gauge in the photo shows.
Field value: 11.25 bar
